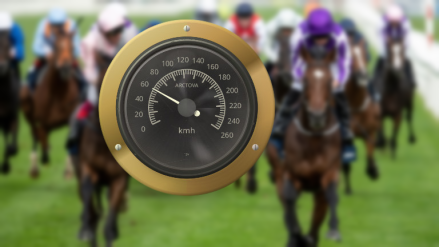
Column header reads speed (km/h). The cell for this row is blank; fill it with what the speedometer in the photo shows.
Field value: 60 km/h
